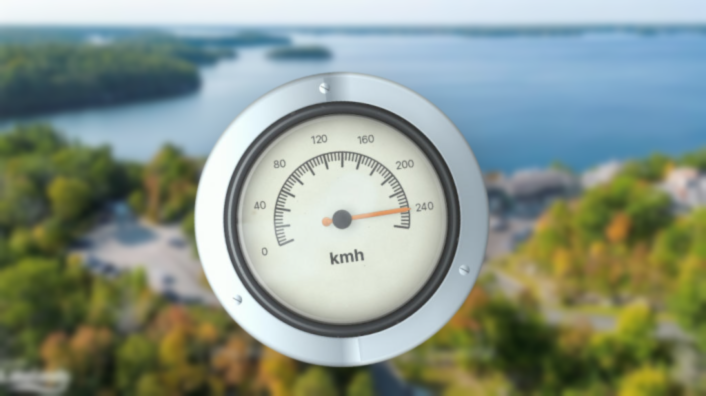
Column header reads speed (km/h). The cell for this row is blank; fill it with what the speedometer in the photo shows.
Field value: 240 km/h
